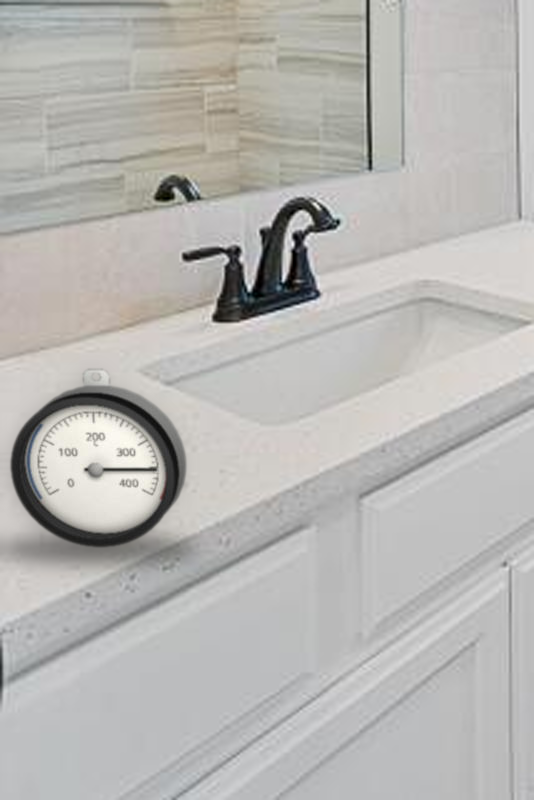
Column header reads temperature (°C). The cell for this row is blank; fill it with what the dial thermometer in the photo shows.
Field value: 350 °C
